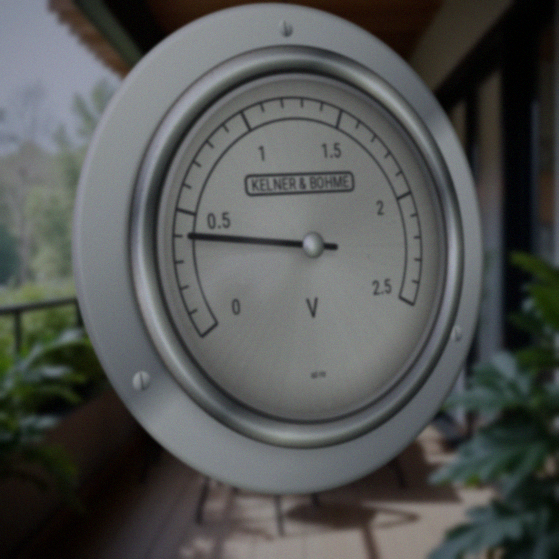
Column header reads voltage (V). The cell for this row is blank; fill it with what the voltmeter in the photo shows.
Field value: 0.4 V
